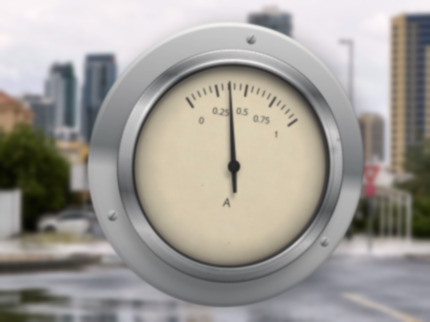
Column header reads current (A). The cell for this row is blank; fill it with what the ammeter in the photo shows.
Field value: 0.35 A
